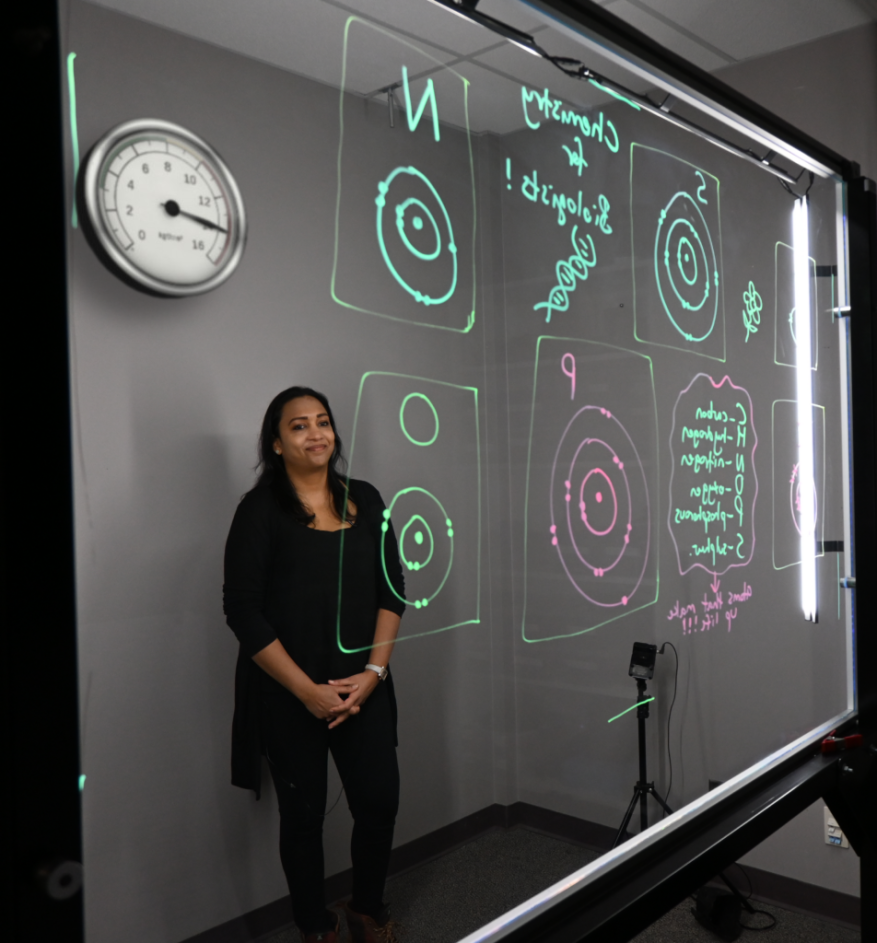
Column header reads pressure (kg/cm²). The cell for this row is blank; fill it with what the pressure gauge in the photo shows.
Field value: 14 kg/cm²
